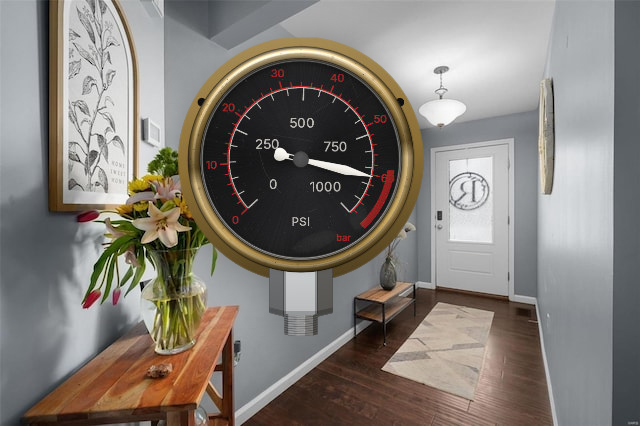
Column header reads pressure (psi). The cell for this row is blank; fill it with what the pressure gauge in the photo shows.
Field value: 875 psi
